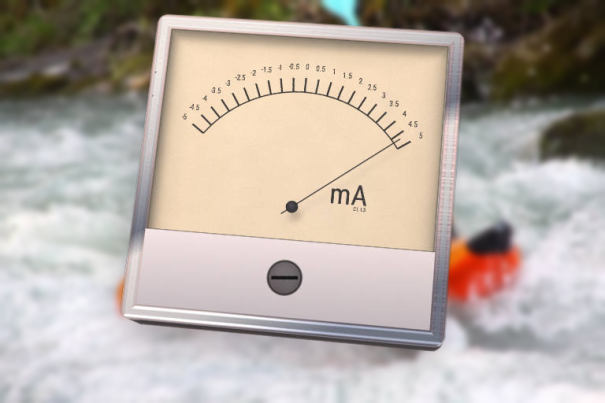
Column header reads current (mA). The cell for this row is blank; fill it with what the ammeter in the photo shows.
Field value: 4.75 mA
